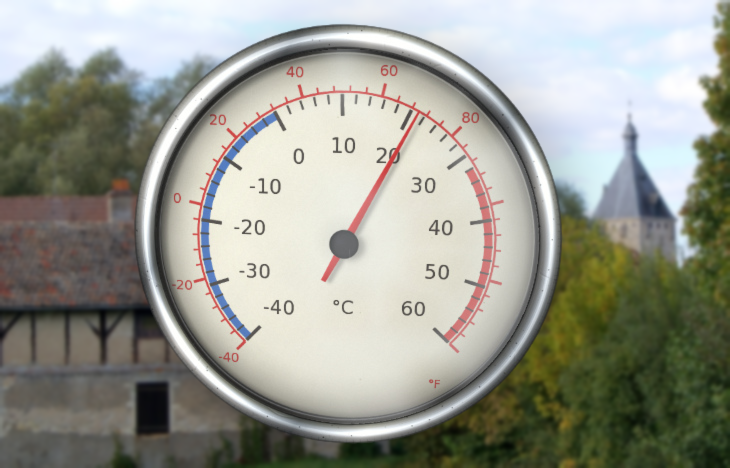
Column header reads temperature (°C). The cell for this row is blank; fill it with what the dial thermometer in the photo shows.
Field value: 21 °C
